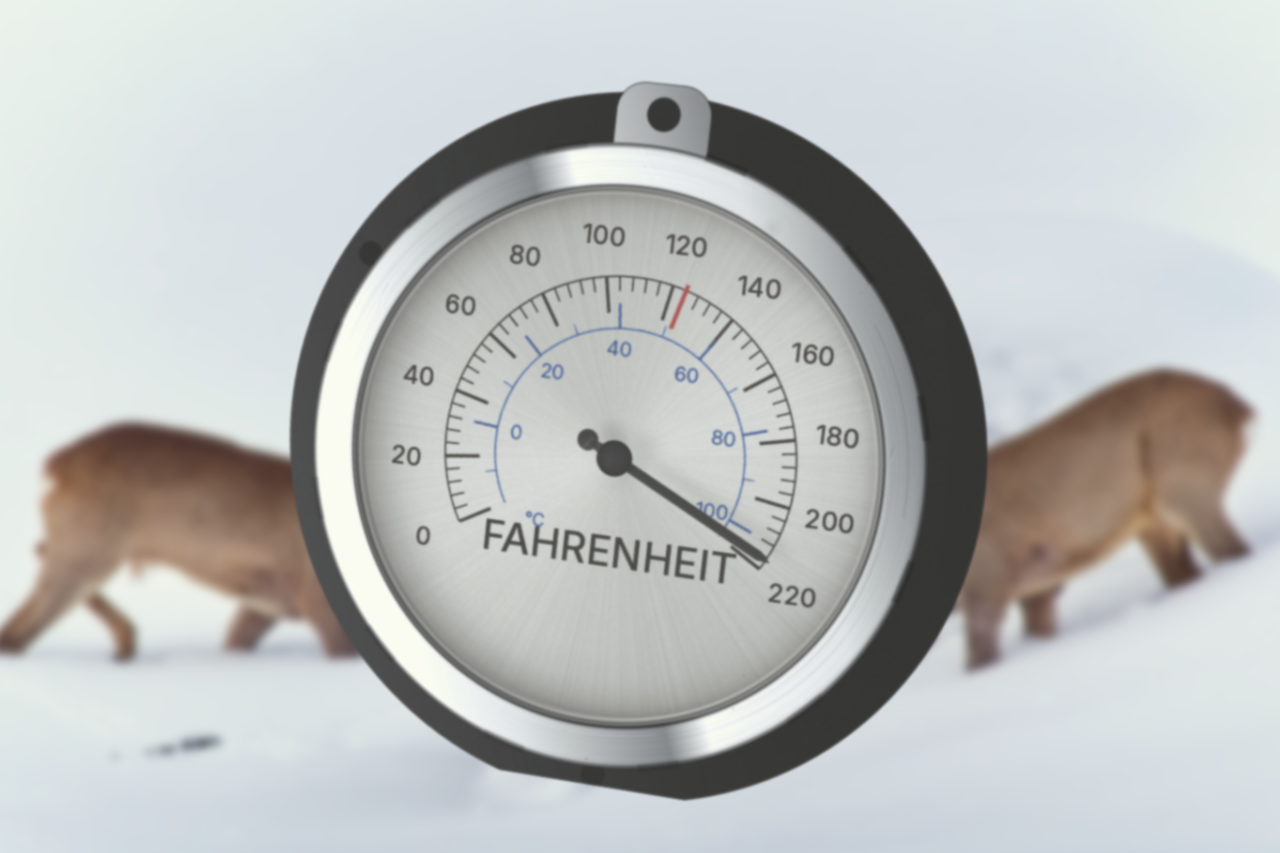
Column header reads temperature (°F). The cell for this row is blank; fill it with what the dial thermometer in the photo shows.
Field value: 216 °F
